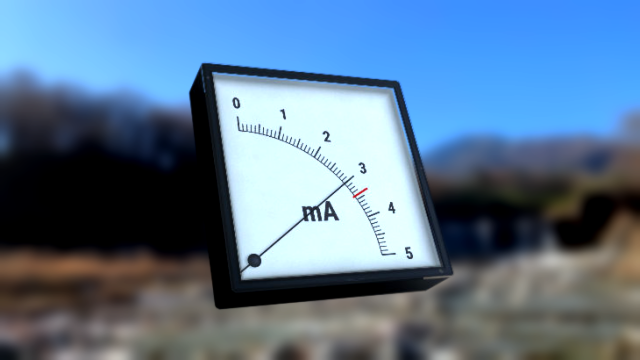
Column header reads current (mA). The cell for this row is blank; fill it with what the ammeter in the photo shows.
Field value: 3 mA
